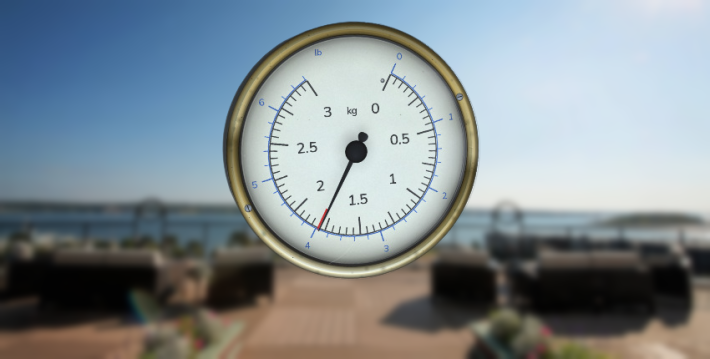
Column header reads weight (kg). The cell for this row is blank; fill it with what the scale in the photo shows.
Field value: 1.8 kg
